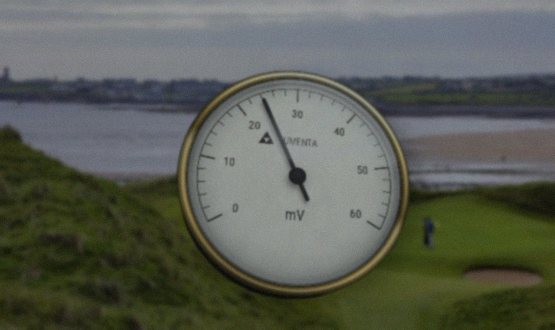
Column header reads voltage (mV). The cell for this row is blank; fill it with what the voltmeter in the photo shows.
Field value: 24 mV
